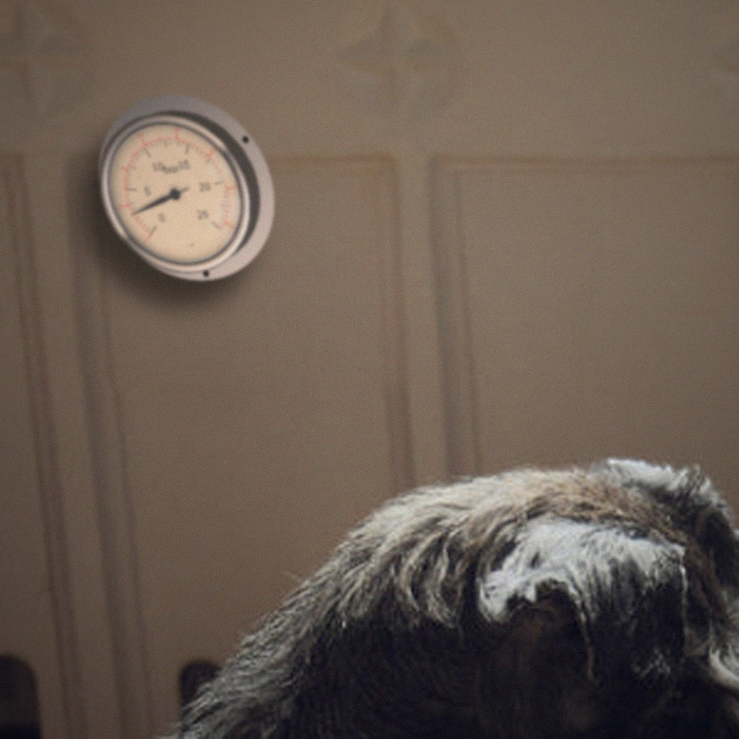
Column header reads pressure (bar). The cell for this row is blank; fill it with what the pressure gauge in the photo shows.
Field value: 2.5 bar
